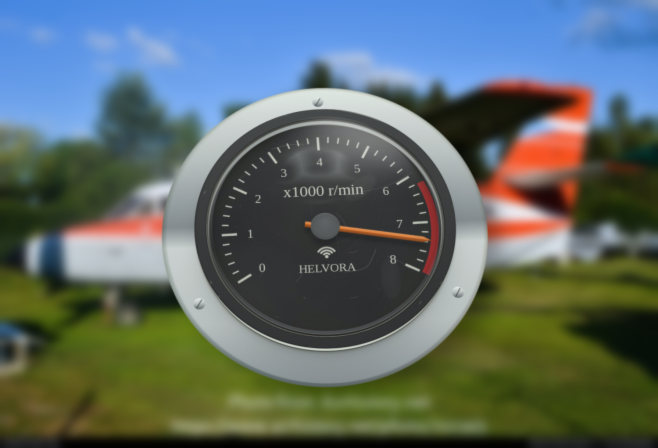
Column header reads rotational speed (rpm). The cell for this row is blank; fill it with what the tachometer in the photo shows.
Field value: 7400 rpm
